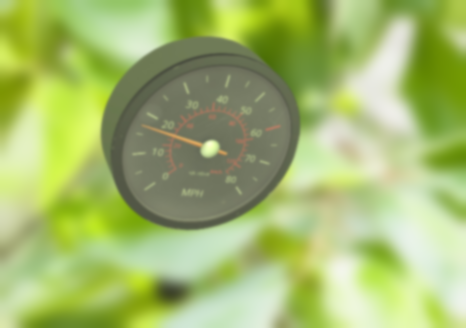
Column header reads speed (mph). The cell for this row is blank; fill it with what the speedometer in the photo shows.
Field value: 17.5 mph
